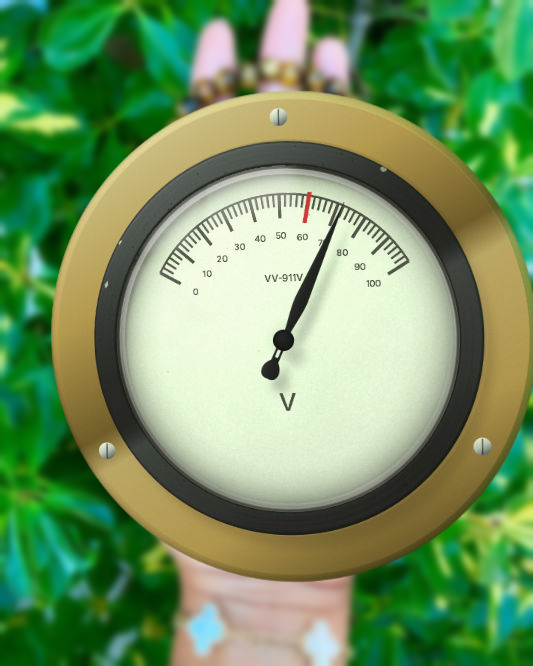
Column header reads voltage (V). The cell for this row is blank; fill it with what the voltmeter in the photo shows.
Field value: 72 V
